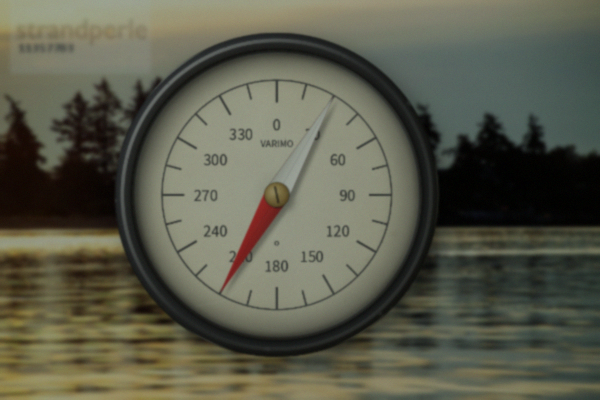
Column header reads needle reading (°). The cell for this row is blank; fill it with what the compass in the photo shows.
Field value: 210 °
